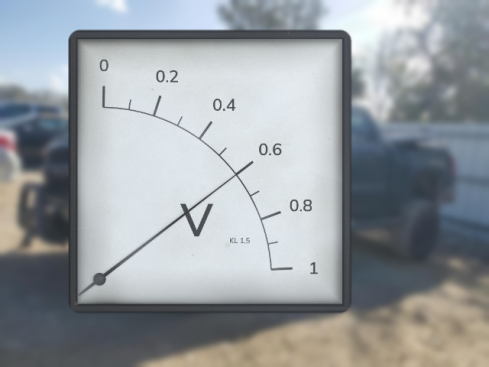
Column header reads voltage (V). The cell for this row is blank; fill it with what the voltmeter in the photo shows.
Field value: 0.6 V
